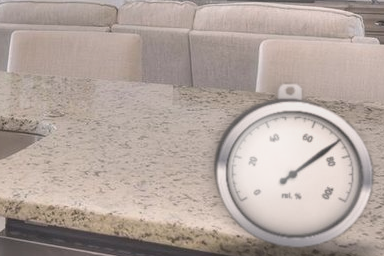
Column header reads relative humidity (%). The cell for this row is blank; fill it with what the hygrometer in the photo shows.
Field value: 72 %
